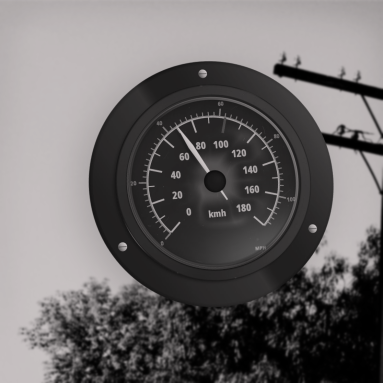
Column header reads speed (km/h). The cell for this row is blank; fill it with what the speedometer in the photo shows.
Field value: 70 km/h
